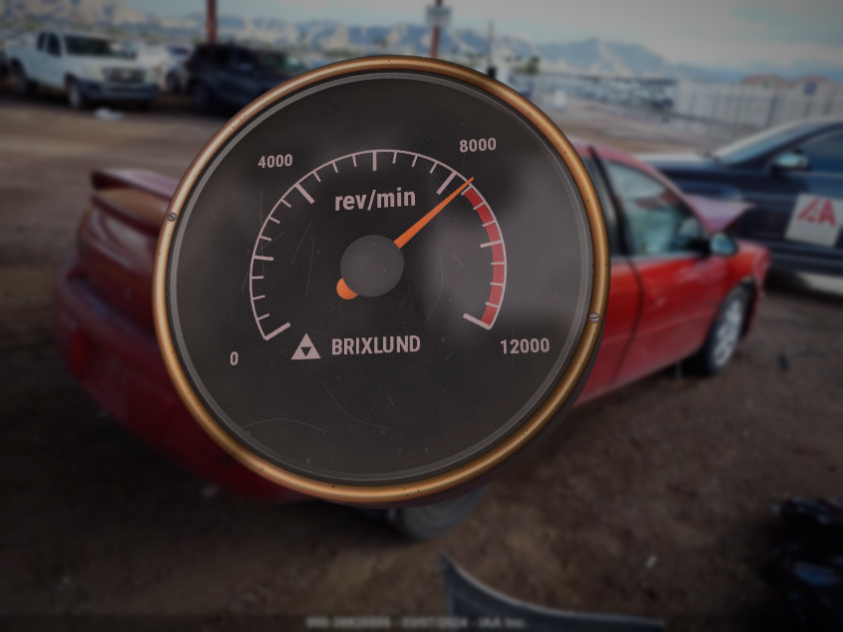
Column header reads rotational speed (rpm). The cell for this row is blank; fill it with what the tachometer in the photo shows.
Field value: 8500 rpm
